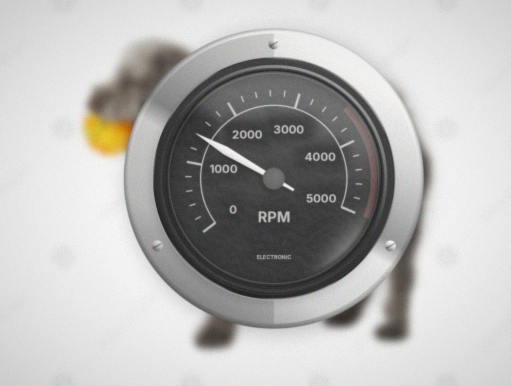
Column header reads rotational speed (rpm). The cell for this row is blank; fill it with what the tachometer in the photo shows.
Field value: 1400 rpm
